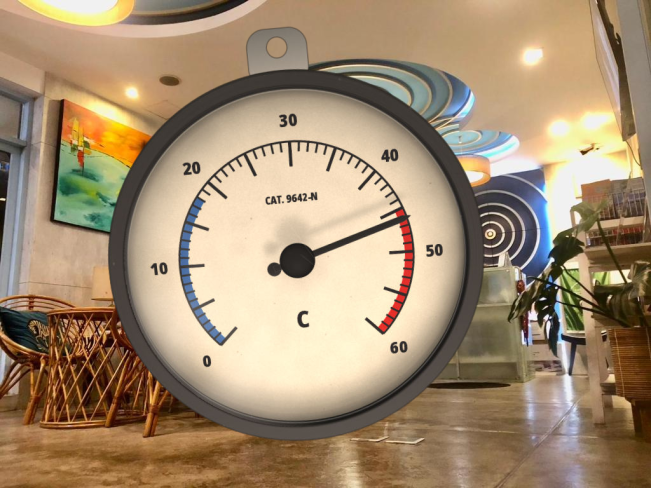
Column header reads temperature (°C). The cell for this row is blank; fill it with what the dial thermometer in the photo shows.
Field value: 46 °C
